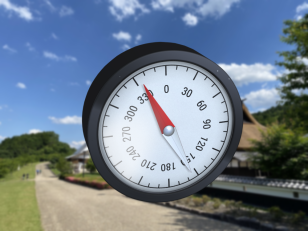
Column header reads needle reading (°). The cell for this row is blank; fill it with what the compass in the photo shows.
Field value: 335 °
